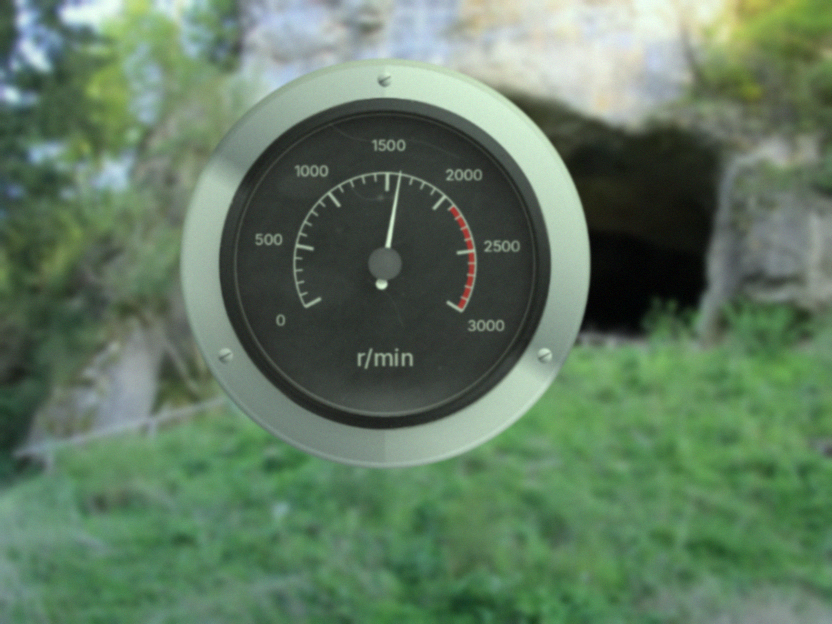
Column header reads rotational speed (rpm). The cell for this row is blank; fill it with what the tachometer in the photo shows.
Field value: 1600 rpm
